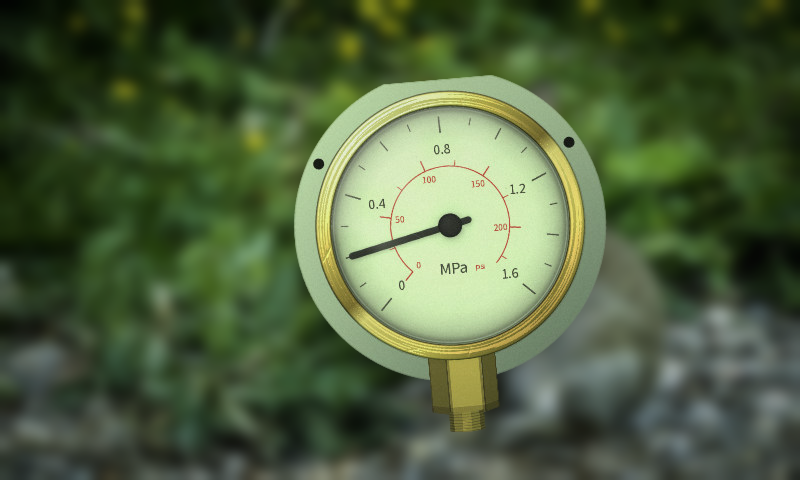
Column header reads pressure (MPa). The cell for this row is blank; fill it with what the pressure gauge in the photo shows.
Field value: 0.2 MPa
